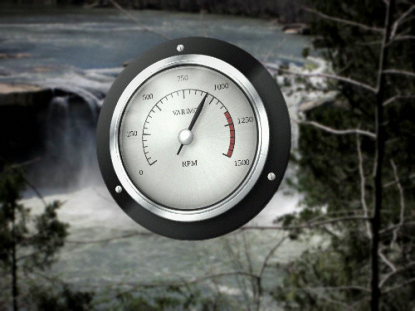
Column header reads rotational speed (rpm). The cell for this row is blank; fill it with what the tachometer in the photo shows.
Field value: 950 rpm
